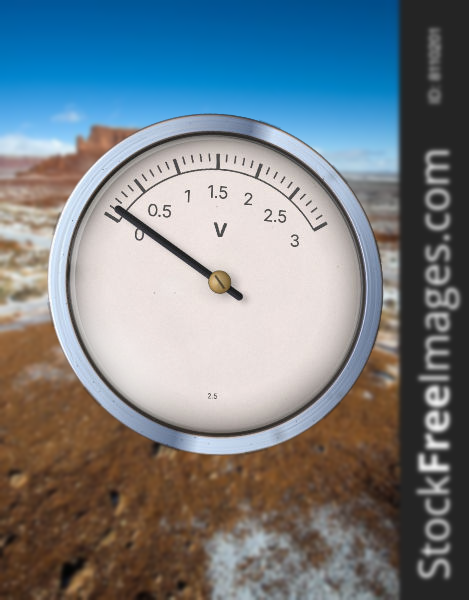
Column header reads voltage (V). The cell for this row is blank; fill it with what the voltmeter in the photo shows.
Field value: 0.1 V
